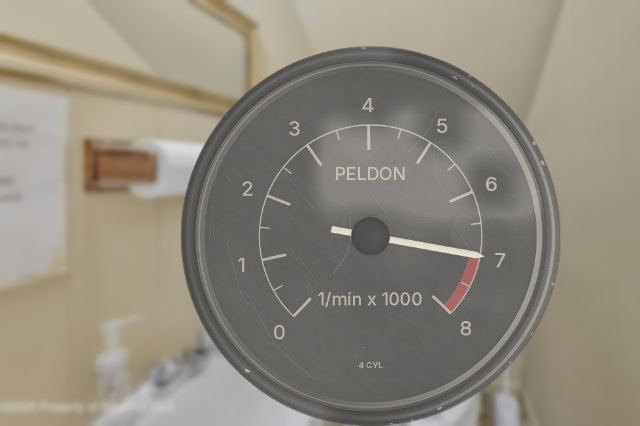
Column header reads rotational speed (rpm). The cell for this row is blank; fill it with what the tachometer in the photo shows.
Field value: 7000 rpm
